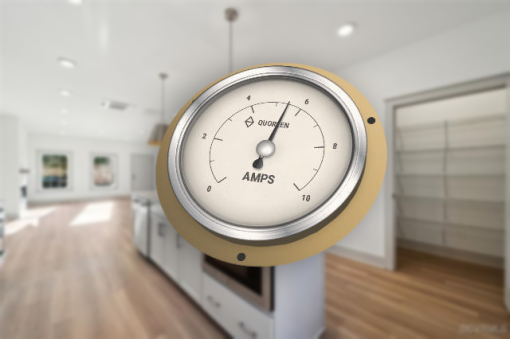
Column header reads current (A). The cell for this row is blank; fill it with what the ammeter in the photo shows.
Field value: 5.5 A
